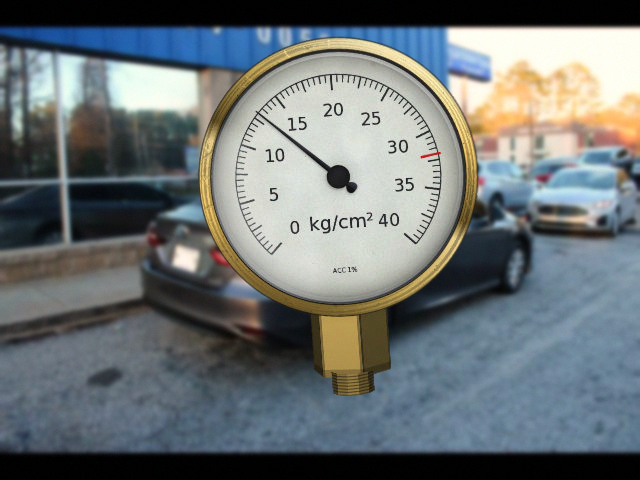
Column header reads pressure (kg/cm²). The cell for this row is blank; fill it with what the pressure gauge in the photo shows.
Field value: 13 kg/cm²
